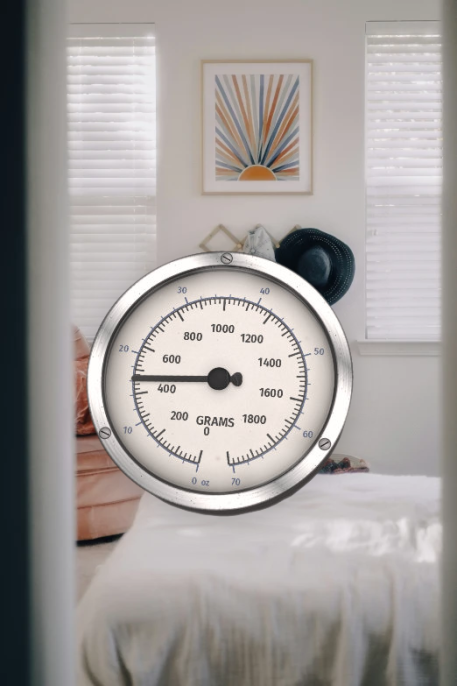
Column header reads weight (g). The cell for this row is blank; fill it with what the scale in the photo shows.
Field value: 460 g
